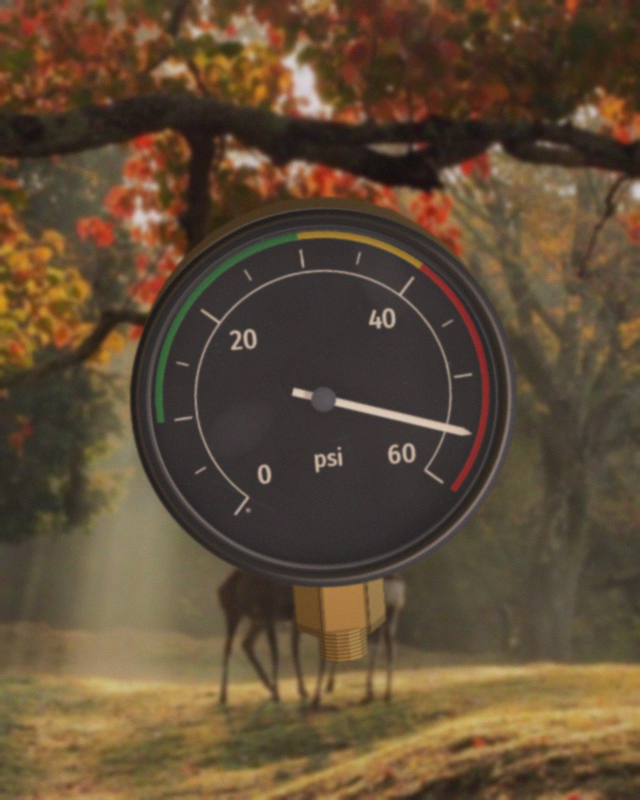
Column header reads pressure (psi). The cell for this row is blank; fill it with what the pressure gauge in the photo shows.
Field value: 55 psi
